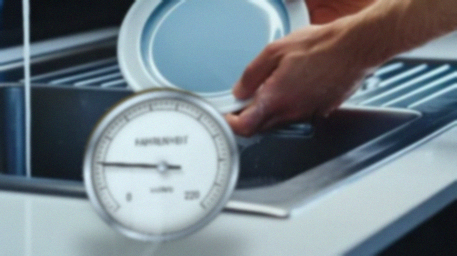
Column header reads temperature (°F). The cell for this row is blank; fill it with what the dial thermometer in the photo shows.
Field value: 40 °F
